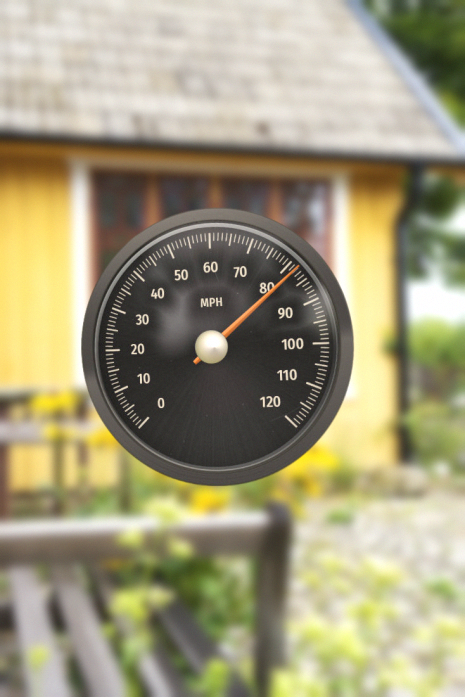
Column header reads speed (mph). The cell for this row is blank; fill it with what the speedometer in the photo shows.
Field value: 82 mph
